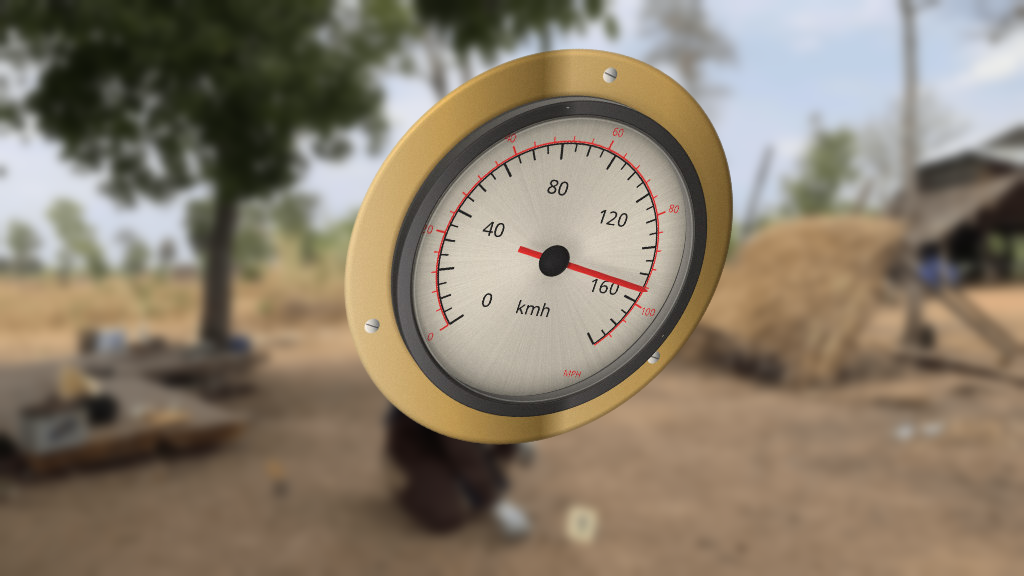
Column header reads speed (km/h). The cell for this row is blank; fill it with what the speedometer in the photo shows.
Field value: 155 km/h
